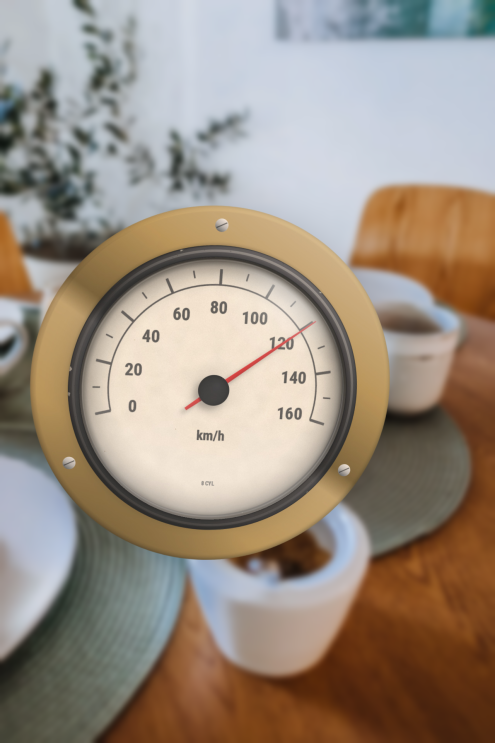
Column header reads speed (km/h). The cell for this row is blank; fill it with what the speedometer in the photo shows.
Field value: 120 km/h
